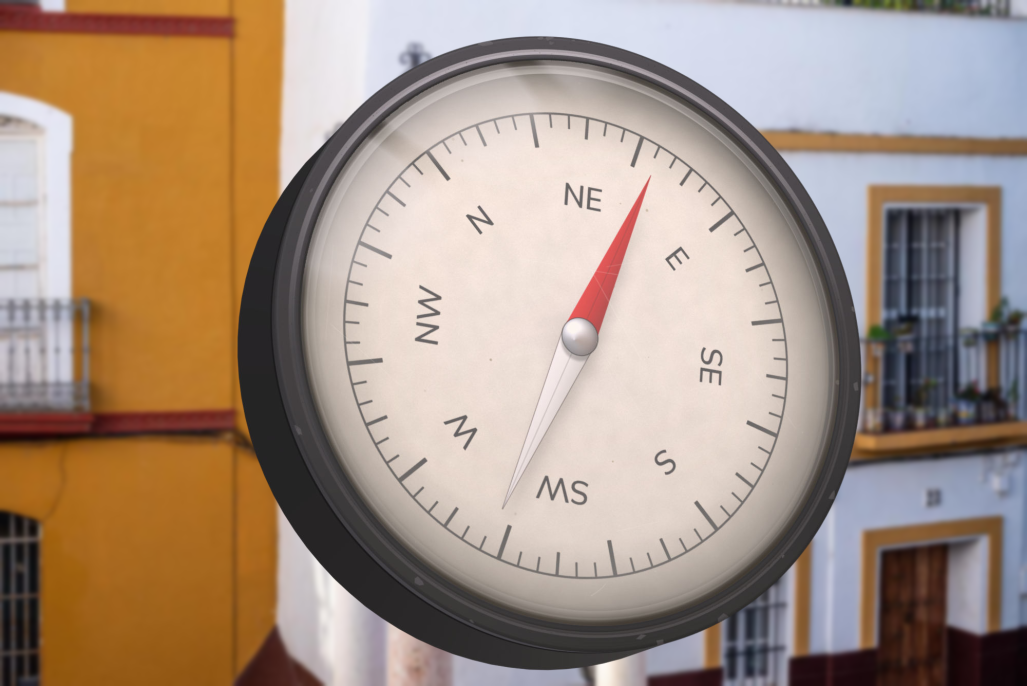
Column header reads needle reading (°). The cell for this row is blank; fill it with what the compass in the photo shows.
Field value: 65 °
